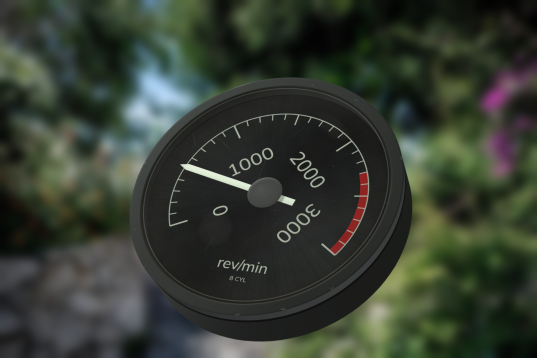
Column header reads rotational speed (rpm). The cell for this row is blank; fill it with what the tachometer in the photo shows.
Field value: 500 rpm
